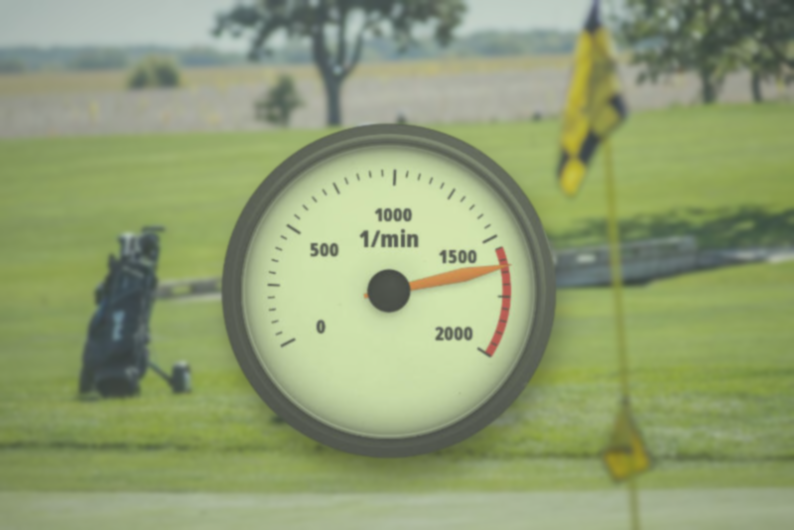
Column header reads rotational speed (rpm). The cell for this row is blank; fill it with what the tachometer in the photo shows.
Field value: 1625 rpm
